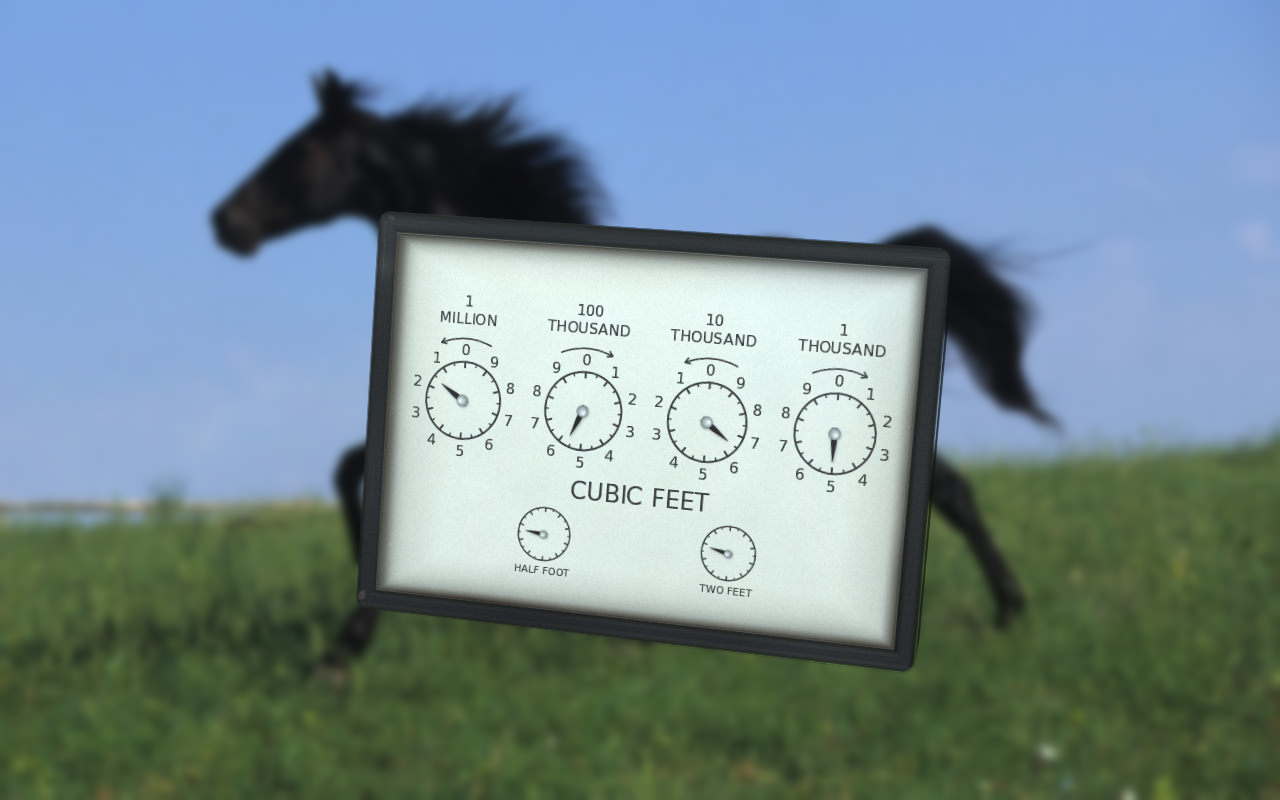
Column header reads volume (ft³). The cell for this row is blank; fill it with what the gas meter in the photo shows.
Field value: 156500 ft³
